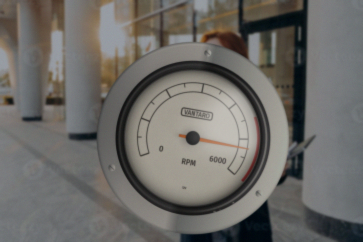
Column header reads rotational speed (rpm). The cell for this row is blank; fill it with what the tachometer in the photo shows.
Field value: 5250 rpm
